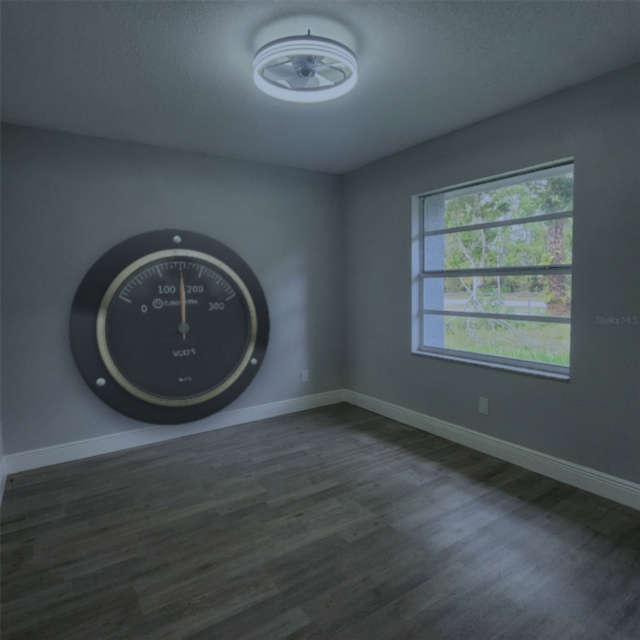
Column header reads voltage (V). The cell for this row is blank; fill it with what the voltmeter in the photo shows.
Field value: 150 V
